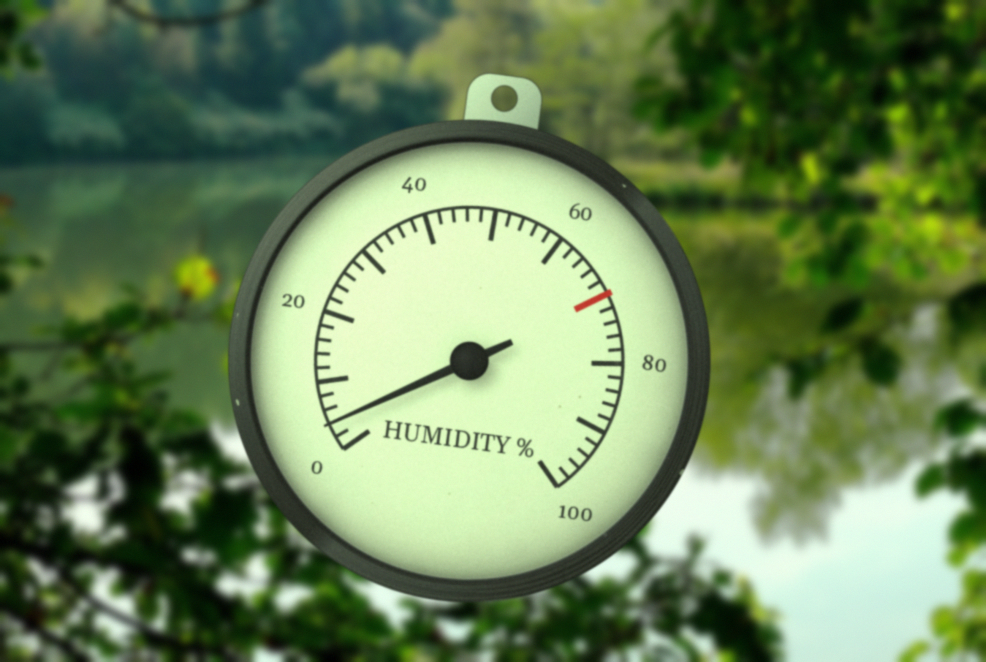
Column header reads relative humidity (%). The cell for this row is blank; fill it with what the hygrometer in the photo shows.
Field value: 4 %
